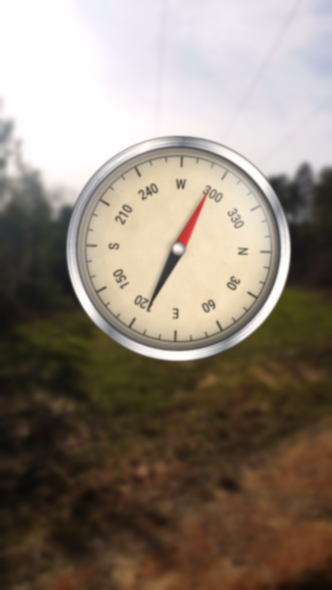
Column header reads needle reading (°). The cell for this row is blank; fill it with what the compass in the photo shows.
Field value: 295 °
